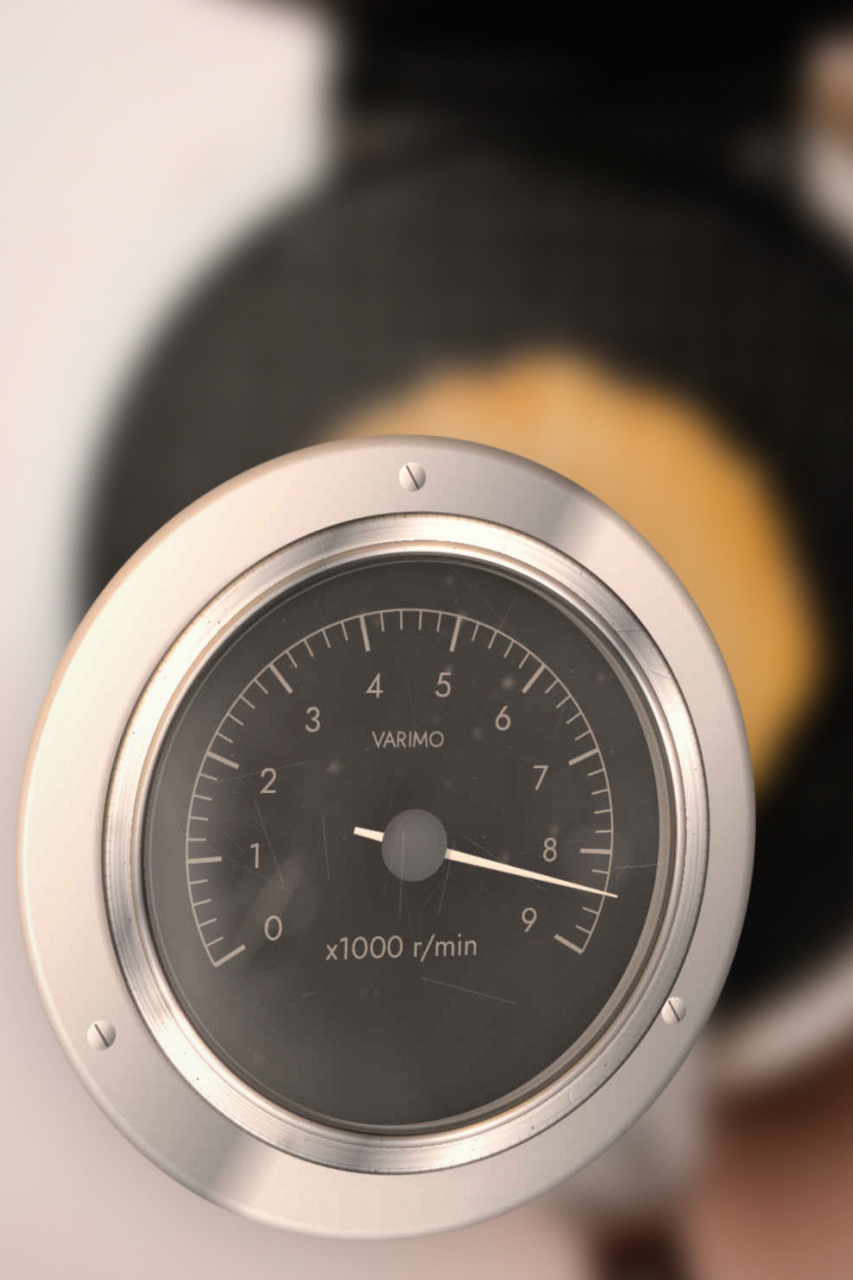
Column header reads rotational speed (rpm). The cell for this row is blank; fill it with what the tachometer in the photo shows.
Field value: 8400 rpm
